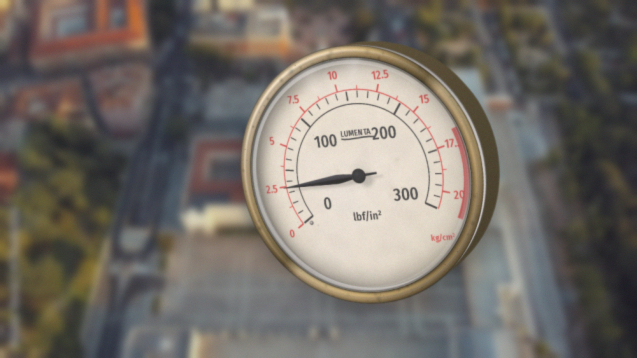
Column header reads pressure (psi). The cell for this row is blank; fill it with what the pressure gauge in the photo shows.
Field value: 35 psi
